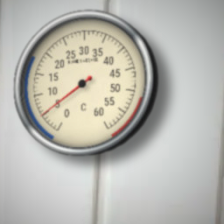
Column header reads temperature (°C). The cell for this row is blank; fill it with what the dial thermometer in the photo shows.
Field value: 5 °C
